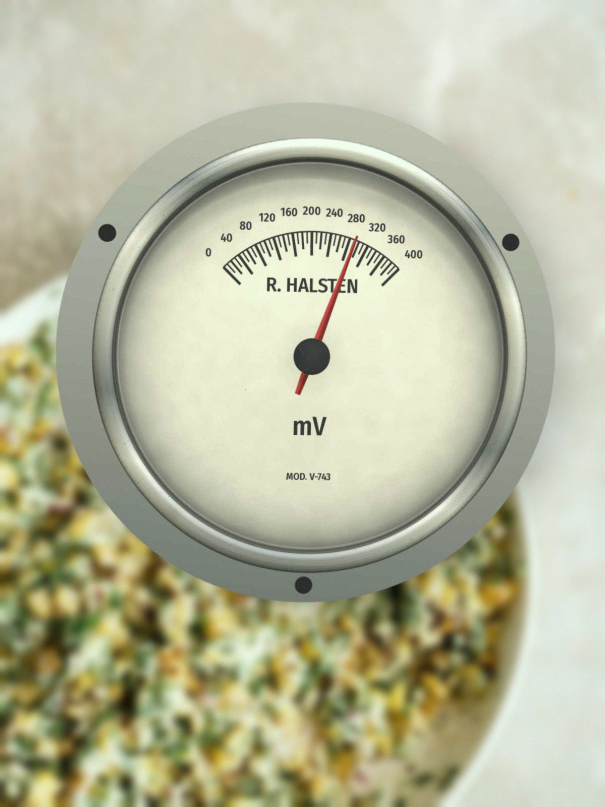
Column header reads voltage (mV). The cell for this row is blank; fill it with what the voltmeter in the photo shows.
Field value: 290 mV
